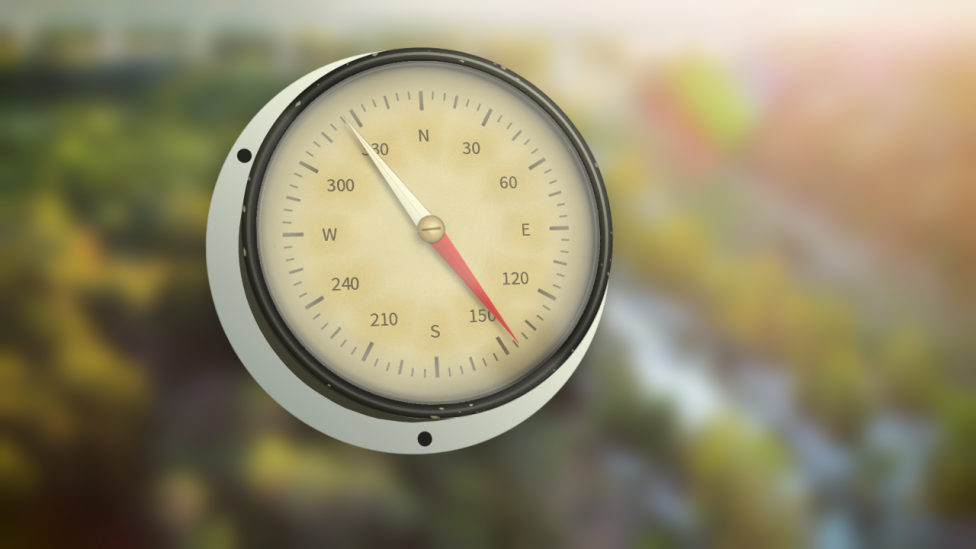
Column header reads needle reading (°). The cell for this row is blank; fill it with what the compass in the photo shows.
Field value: 145 °
